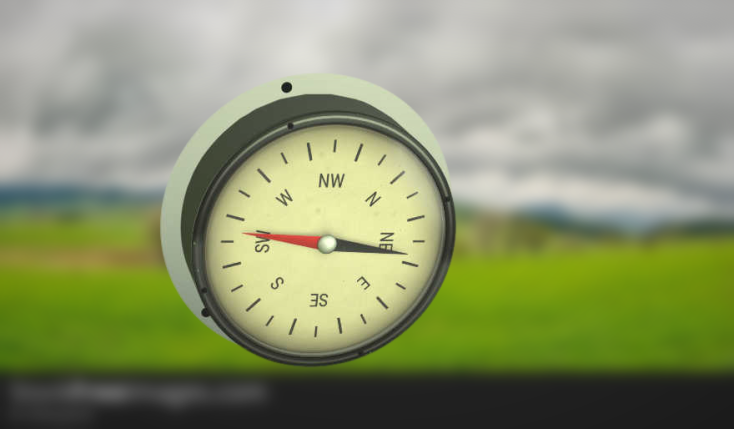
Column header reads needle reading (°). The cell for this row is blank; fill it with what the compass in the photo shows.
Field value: 232.5 °
